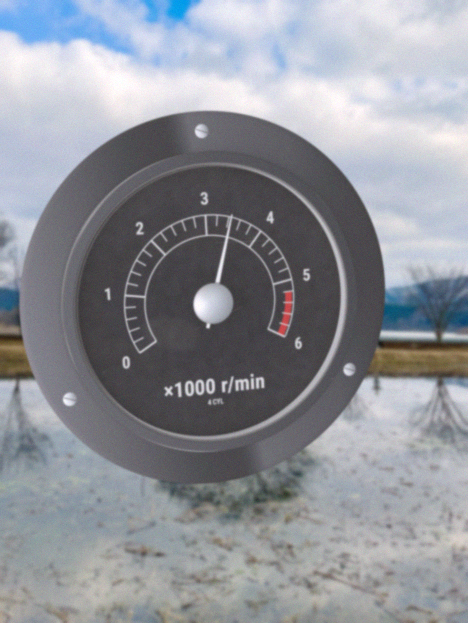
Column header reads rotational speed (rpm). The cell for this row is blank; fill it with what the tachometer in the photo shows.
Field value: 3400 rpm
